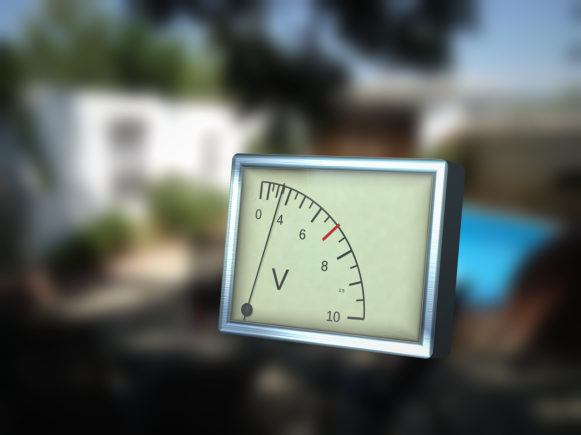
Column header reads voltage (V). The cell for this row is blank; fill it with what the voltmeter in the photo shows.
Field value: 3.5 V
